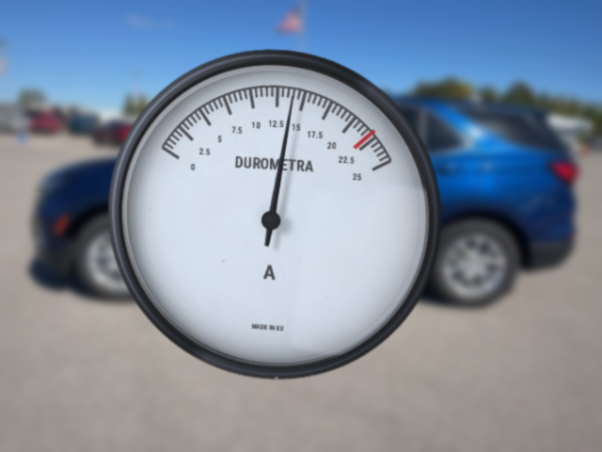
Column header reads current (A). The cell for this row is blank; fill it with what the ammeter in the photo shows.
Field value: 14 A
